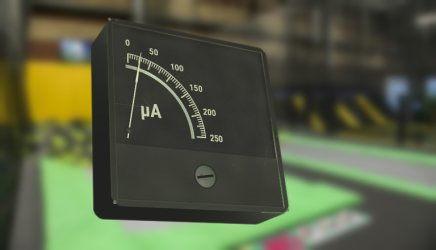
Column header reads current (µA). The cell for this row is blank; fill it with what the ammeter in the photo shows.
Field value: 25 µA
